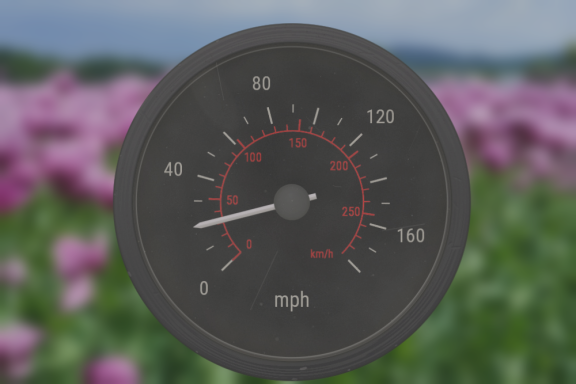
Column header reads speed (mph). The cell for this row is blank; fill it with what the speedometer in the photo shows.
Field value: 20 mph
